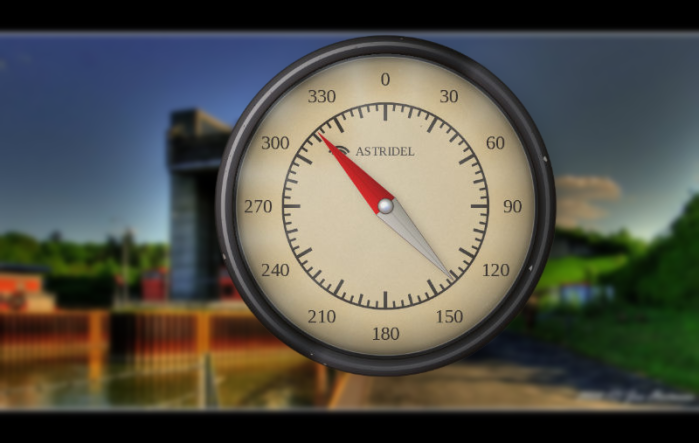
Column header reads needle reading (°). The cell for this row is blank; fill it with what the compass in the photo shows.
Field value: 317.5 °
